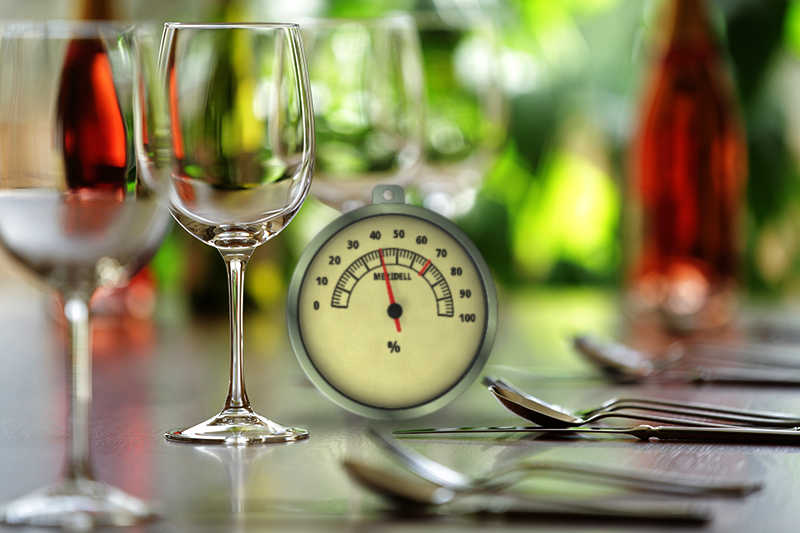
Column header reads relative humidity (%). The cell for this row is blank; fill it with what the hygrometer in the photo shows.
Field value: 40 %
